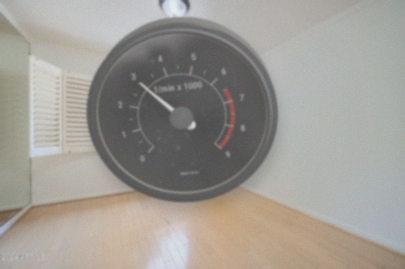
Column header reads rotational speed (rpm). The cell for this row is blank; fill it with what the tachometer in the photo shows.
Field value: 3000 rpm
